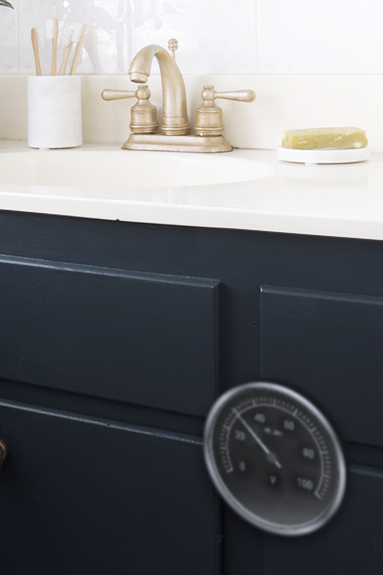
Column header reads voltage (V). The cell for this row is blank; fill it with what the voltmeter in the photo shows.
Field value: 30 V
